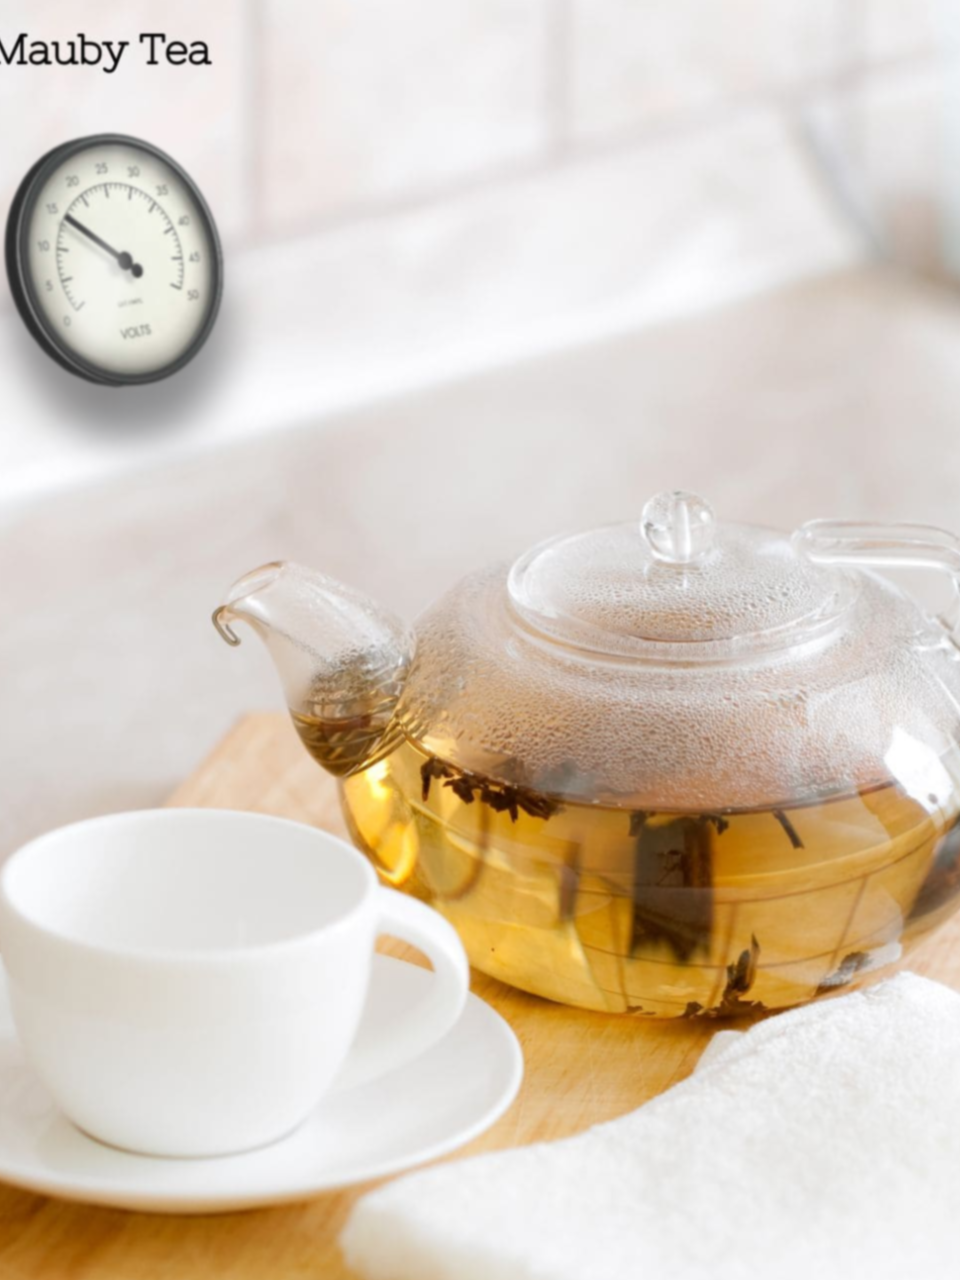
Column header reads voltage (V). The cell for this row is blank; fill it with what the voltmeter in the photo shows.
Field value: 15 V
